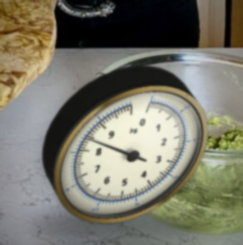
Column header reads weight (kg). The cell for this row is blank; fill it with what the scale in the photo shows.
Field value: 8.5 kg
